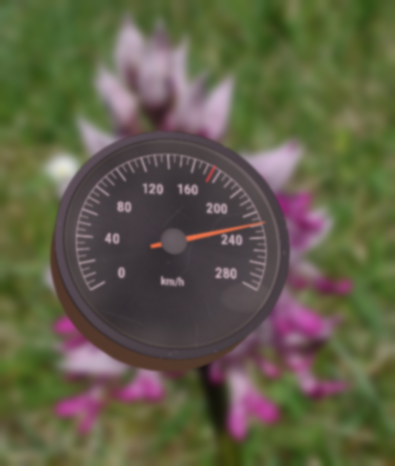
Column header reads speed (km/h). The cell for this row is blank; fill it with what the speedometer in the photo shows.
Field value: 230 km/h
